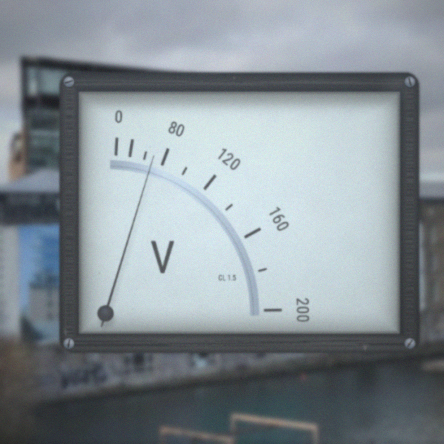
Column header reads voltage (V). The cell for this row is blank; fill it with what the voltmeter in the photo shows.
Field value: 70 V
